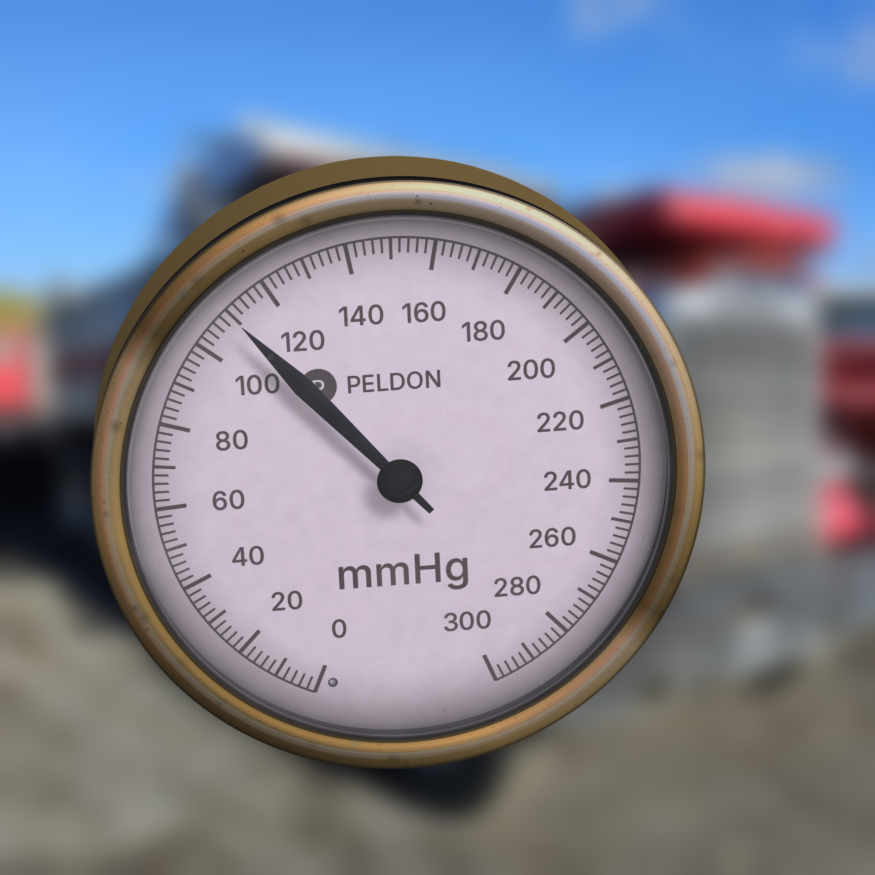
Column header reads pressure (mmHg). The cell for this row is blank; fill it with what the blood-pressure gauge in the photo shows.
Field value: 110 mmHg
